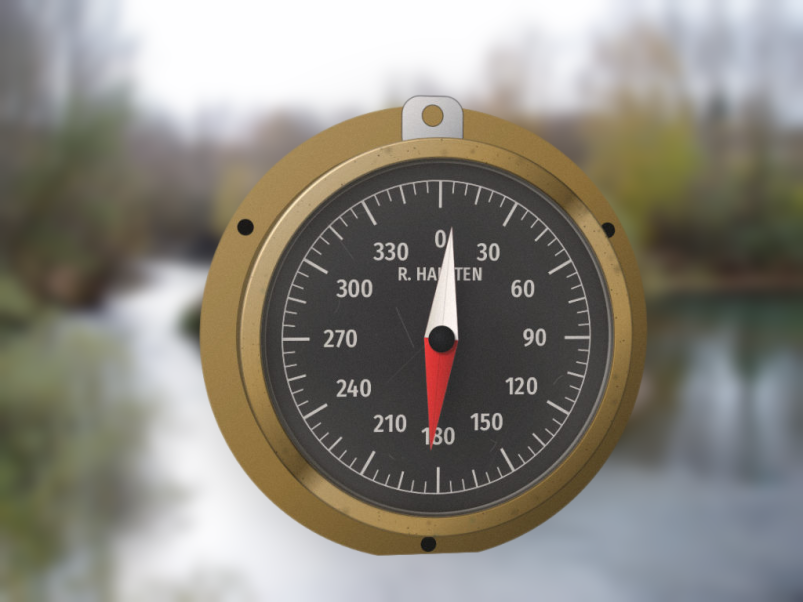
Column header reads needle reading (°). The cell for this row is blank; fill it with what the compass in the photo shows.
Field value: 185 °
